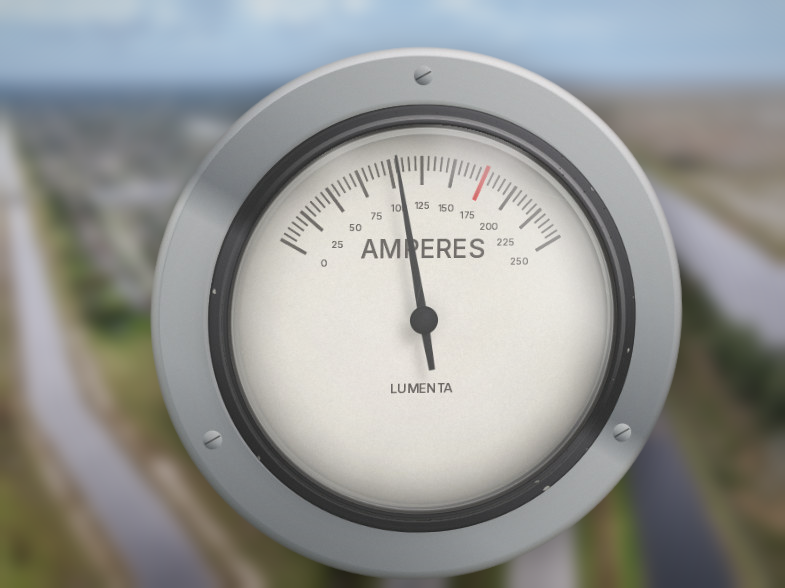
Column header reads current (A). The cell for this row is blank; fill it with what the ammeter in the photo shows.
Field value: 105 A
